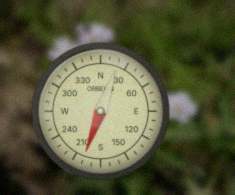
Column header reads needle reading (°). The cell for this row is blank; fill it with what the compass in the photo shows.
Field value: 200 °
